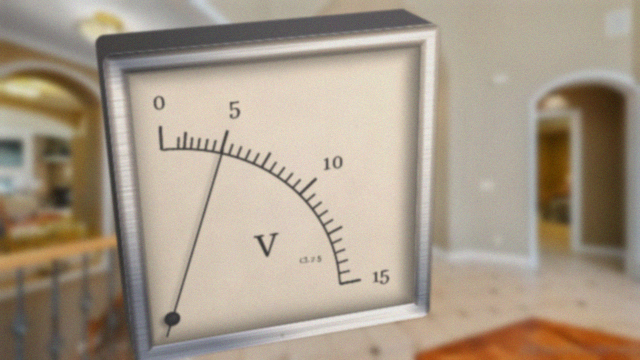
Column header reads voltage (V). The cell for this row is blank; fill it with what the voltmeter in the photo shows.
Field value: 5 V
